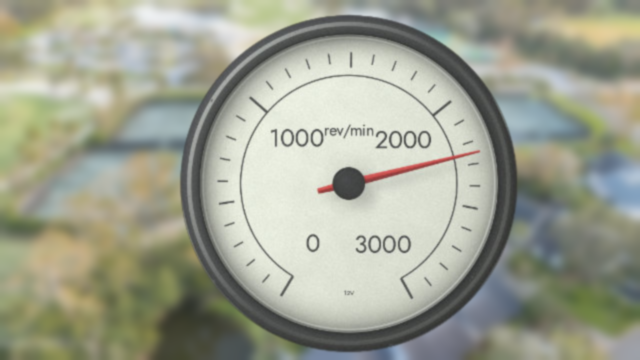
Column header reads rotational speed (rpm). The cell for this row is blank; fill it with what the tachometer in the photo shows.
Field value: 2250 rpm
